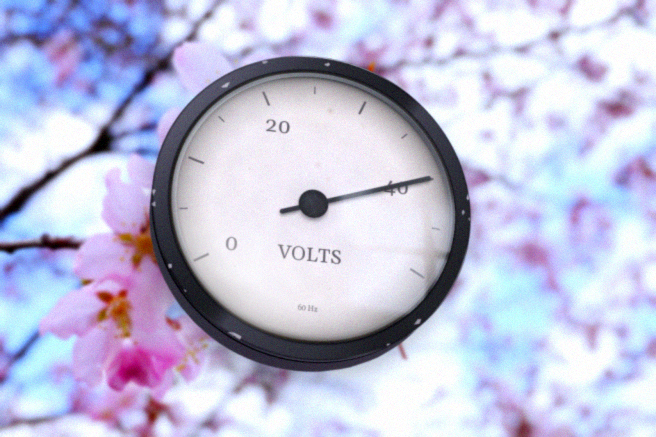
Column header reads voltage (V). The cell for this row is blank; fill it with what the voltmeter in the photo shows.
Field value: 40 V
